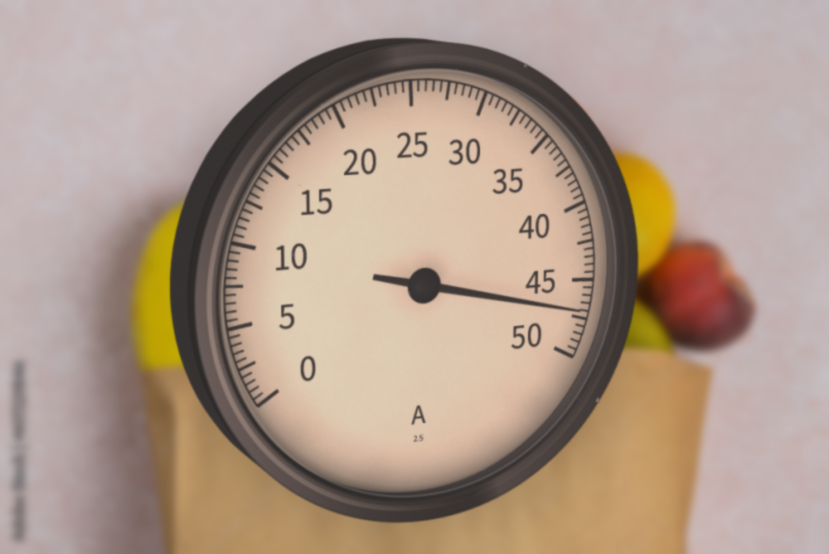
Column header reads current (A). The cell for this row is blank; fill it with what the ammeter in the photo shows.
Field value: 47 A
